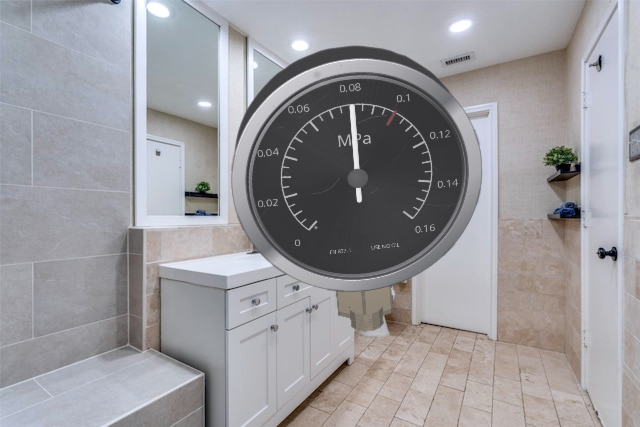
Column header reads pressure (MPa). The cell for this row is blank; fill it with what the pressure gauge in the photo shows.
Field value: 0.08 MPa
